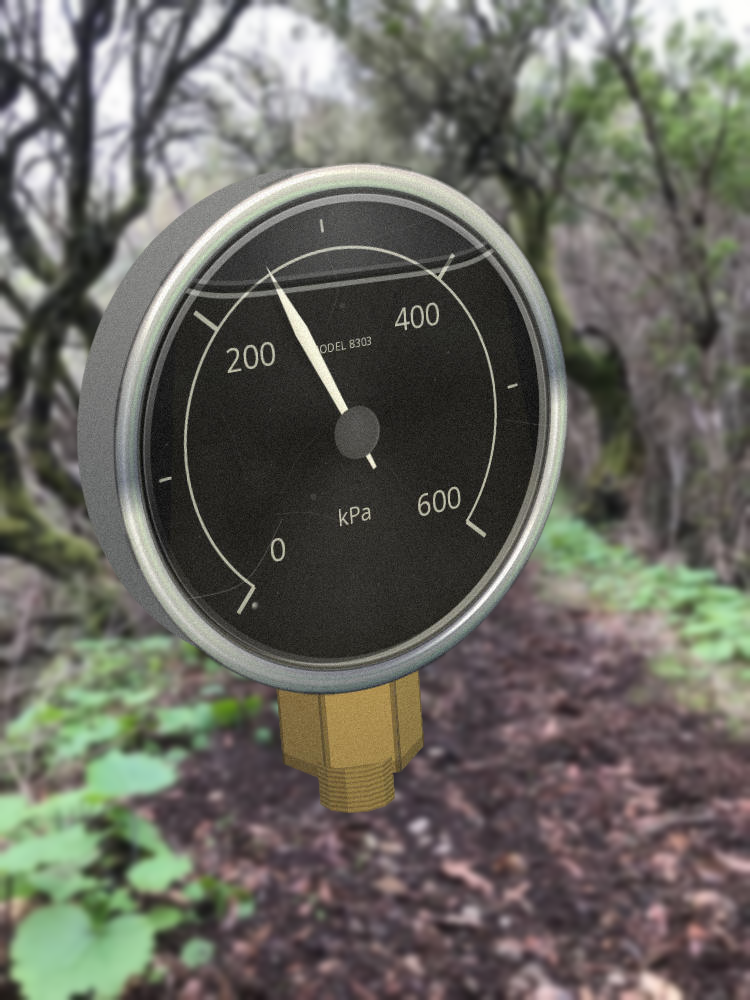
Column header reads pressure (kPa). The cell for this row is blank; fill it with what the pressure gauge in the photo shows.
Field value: 250 kPa
